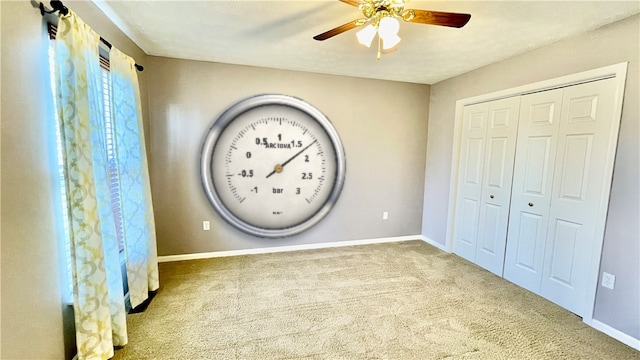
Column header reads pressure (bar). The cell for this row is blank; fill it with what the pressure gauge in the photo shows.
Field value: 1.75 bar
